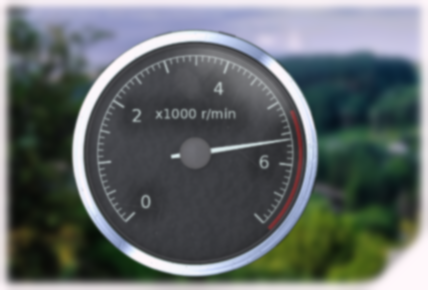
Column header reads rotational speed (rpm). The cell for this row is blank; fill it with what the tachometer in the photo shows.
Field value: 5600 rpm
